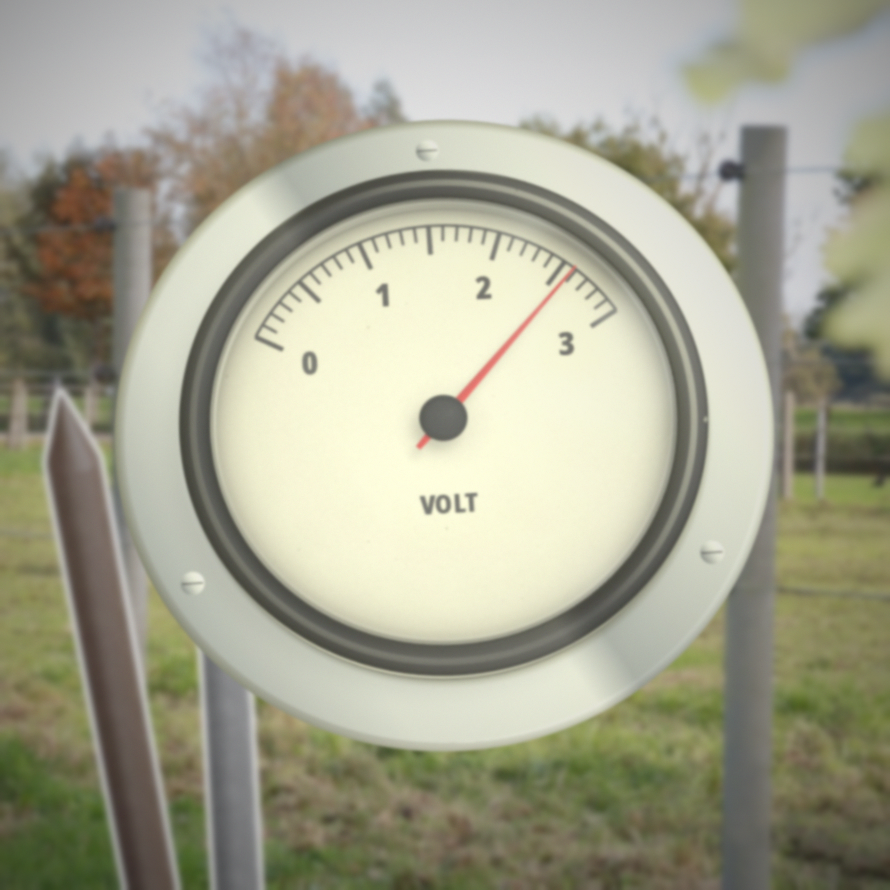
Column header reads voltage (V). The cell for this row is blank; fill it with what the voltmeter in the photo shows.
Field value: 2.6 V
